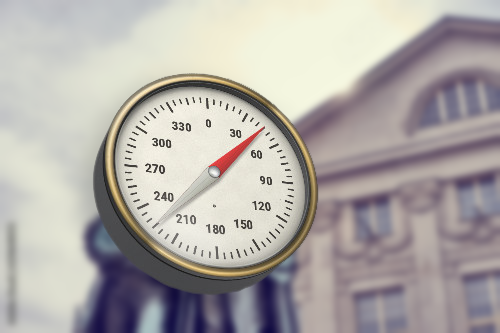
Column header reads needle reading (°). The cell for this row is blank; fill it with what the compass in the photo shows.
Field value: 45 °
